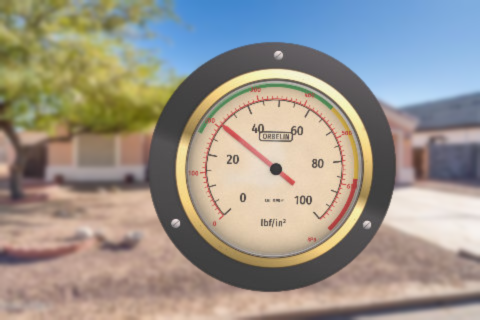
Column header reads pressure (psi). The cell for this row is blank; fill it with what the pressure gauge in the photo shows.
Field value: 30 psi
